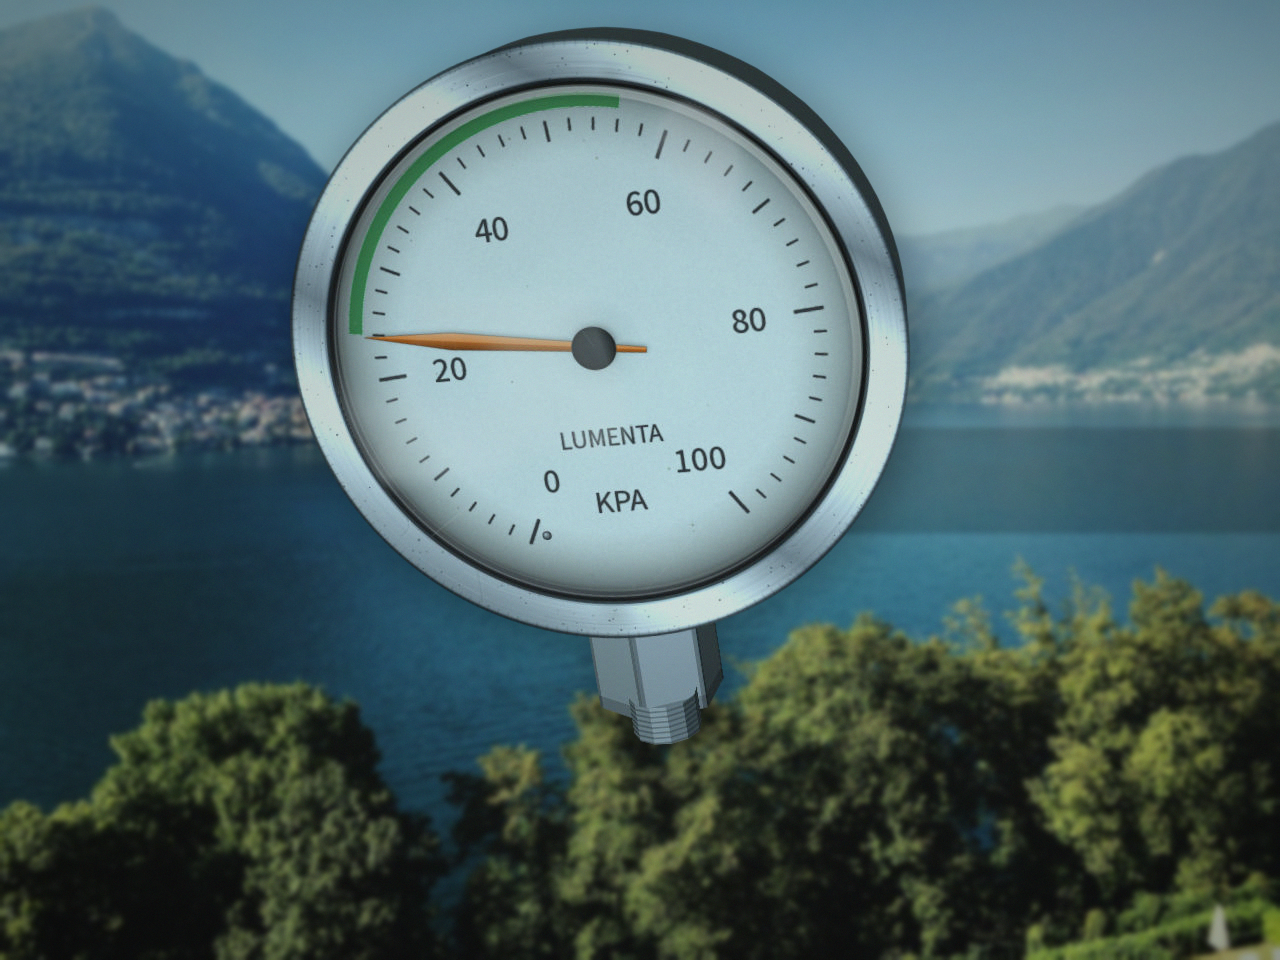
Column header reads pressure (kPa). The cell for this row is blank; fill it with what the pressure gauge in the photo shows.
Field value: 24 kPa
